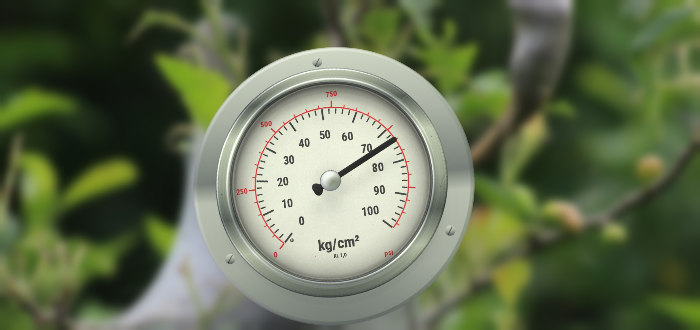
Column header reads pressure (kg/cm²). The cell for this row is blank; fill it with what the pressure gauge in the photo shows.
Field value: 74 kg/cm²
